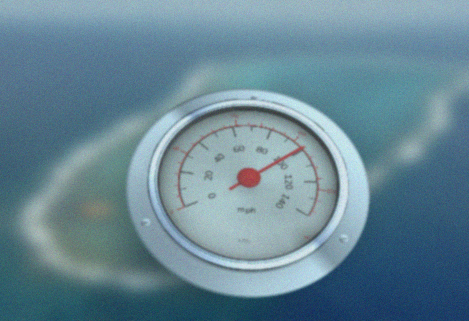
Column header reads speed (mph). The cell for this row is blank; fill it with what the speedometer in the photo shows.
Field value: 100 mph
